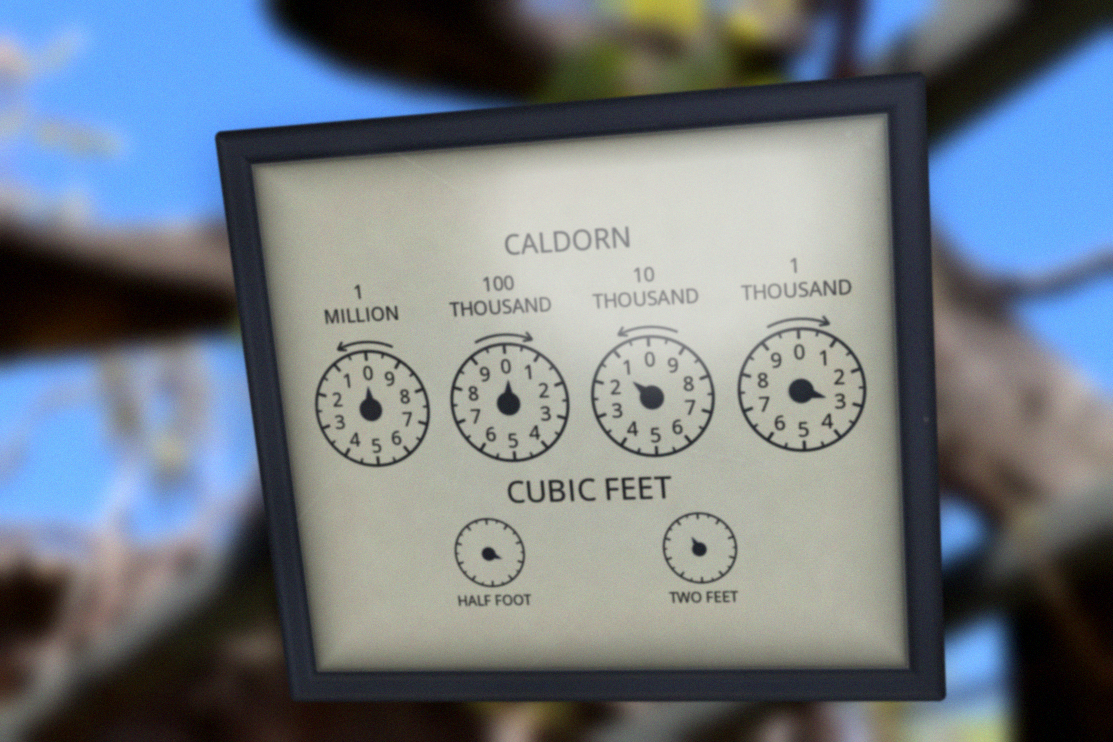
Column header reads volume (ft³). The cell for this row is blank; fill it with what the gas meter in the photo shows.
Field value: 1300 ft³
